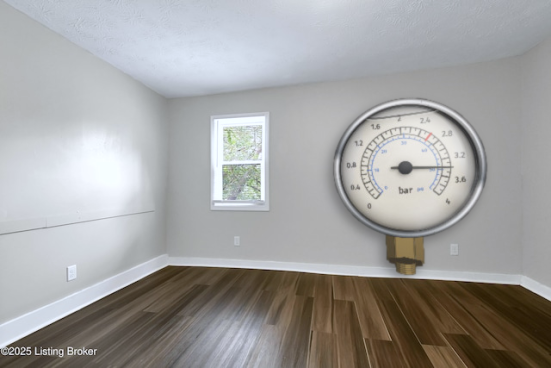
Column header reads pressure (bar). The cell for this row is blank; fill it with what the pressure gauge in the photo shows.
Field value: 3.4 bar
